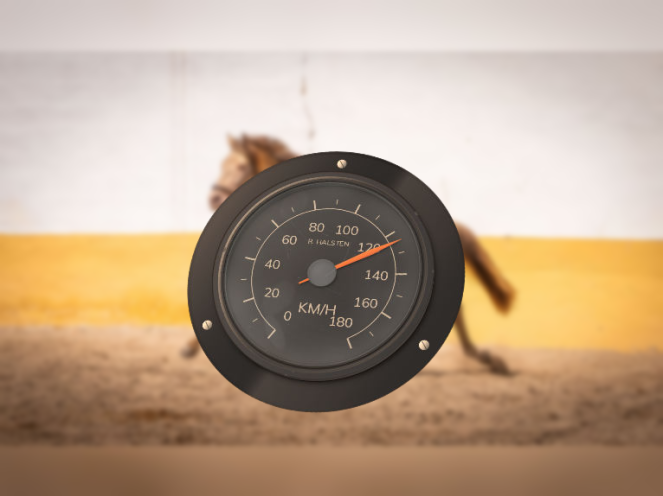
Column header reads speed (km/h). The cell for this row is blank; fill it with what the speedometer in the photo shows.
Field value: 125 km/h
